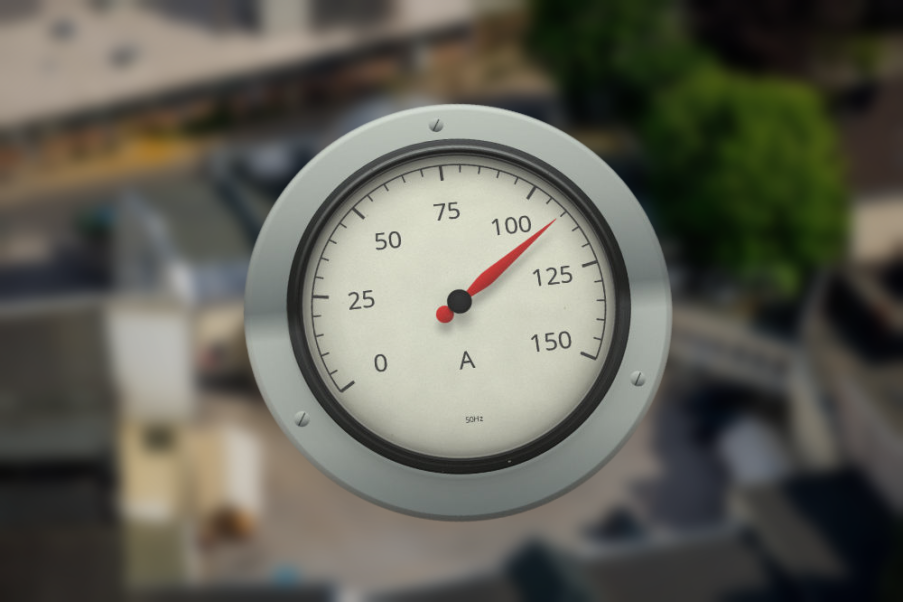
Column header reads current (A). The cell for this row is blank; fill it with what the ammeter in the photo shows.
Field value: 110 A
